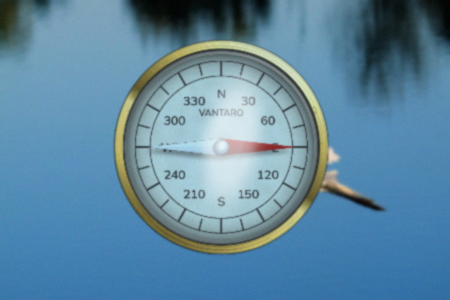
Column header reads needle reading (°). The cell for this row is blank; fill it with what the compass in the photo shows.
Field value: 90 °
